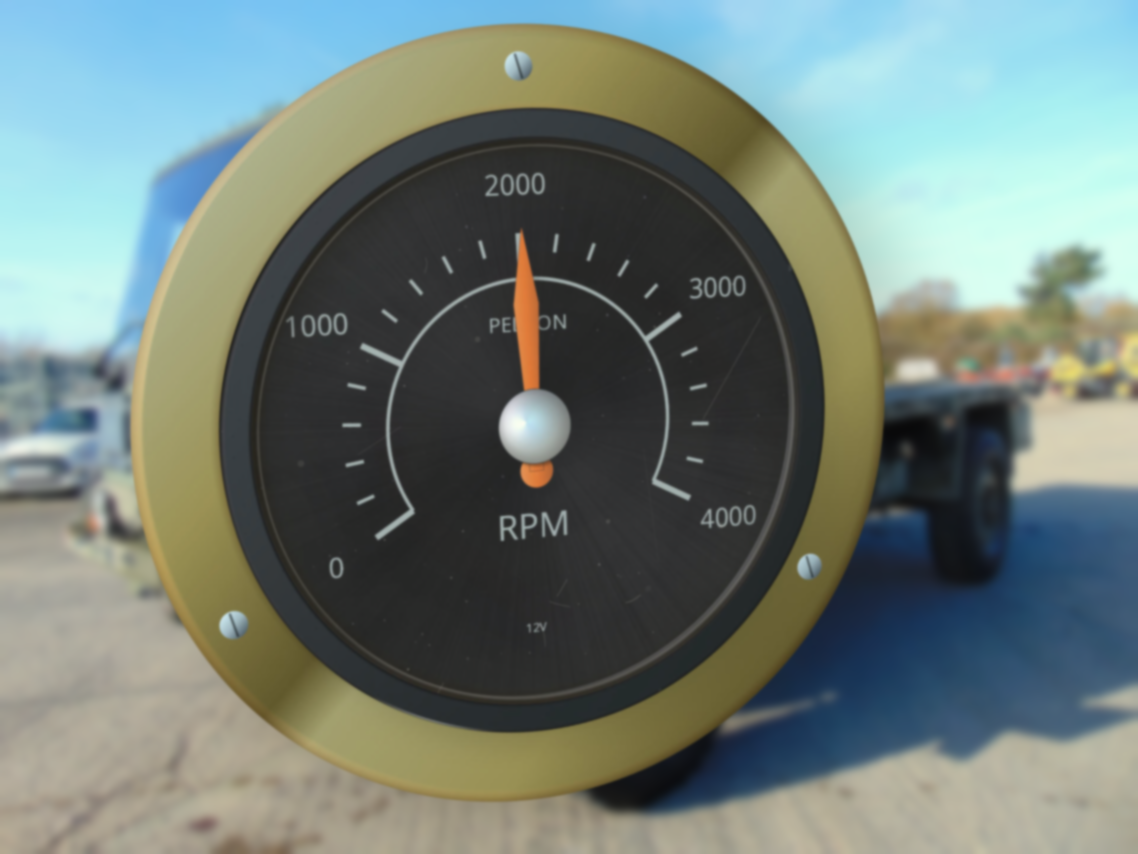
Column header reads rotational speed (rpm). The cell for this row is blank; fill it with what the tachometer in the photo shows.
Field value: 2000 rpm
